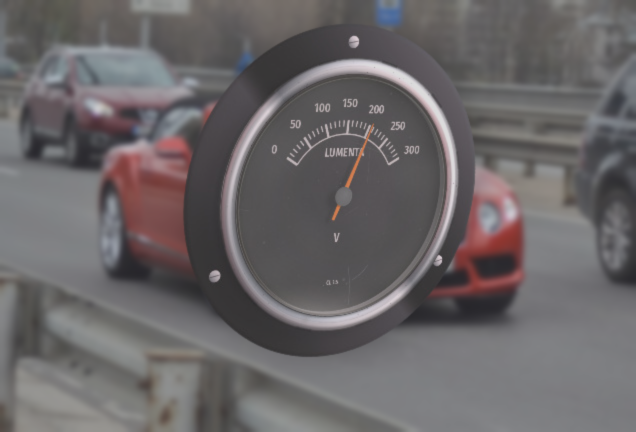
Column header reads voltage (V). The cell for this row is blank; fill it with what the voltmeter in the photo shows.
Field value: 200 V
